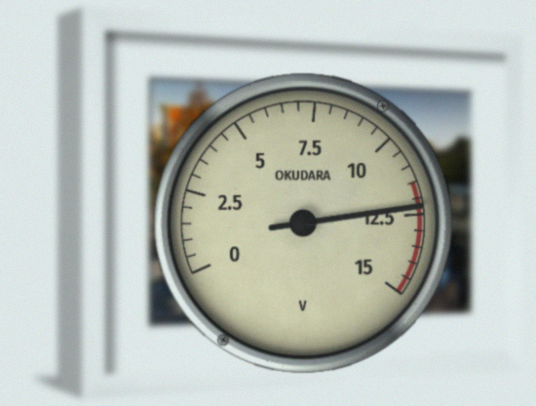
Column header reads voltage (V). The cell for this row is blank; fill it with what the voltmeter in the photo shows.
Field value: 12.25 V
